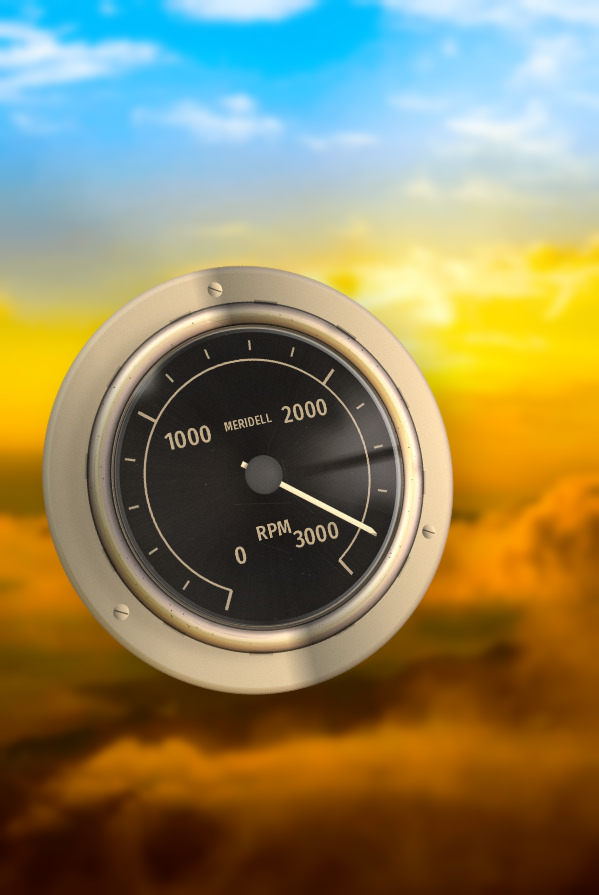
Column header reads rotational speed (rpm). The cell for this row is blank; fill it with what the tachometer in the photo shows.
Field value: 2800 rpm
